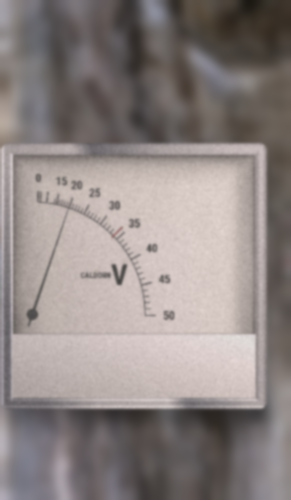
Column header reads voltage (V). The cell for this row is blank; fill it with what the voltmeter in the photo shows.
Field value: 20 V
